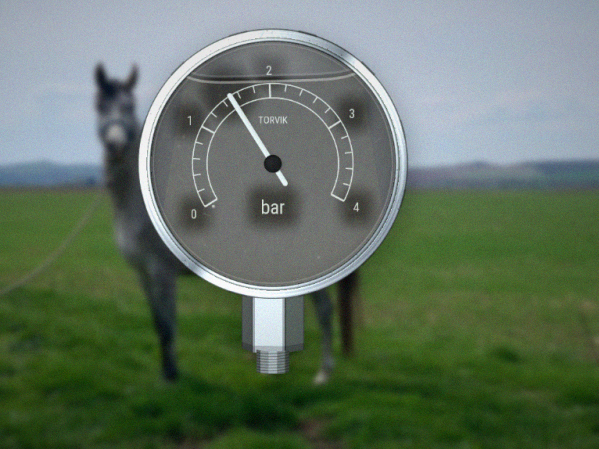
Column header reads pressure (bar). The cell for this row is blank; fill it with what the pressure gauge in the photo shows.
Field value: 1.5 bar
